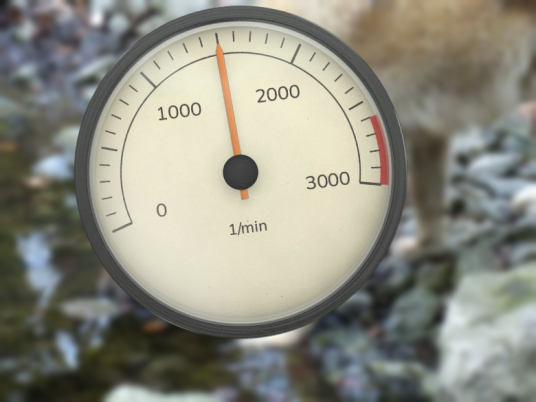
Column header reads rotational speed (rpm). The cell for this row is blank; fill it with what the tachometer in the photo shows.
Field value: 1500 rpm
